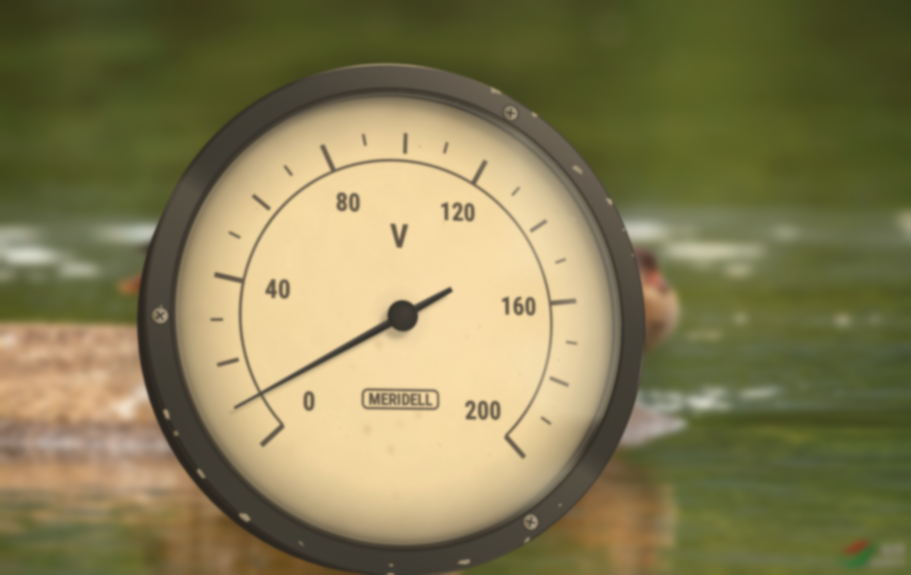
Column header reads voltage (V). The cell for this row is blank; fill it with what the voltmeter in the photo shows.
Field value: 10 V
